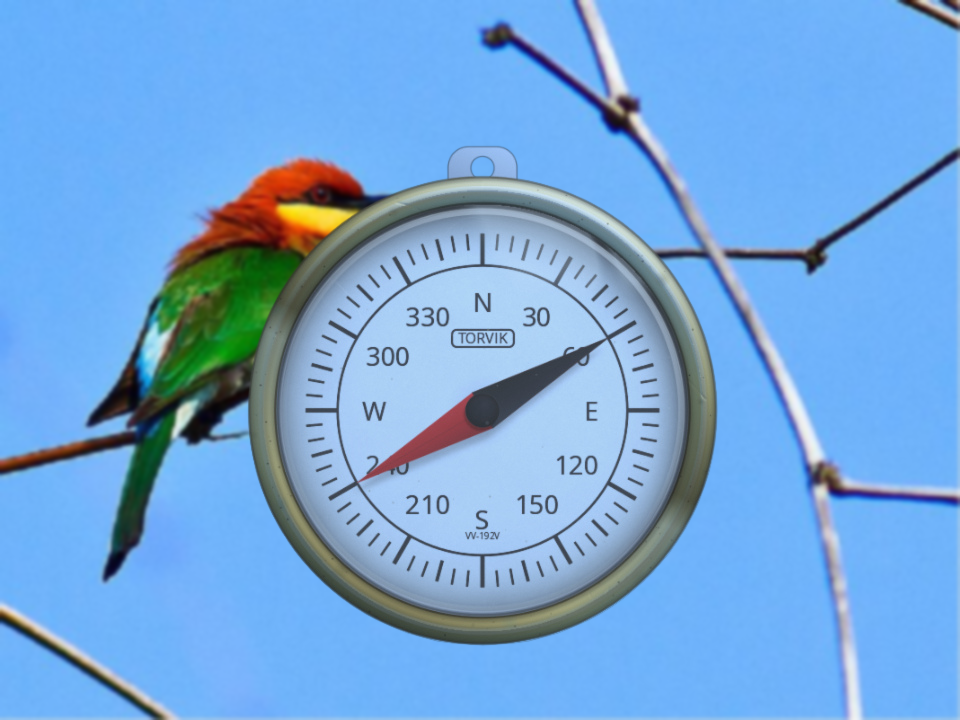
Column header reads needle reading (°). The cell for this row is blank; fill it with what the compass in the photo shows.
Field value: 240 °
